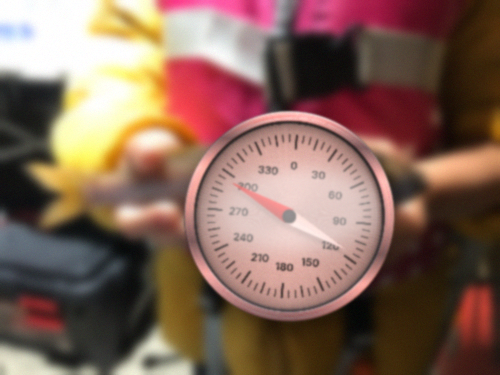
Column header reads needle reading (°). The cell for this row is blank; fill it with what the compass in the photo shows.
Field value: 295 °
